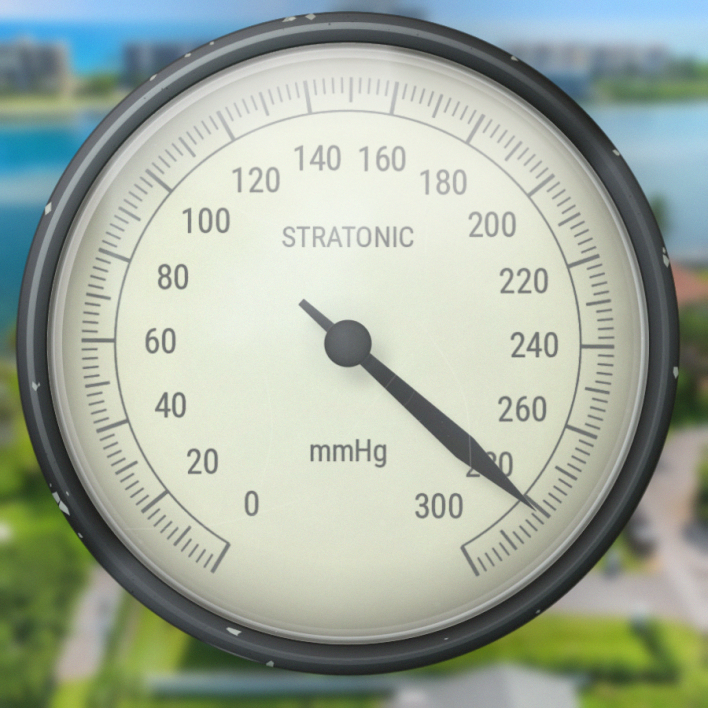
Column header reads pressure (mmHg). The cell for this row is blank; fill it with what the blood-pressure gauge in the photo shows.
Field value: 281 mmHg
